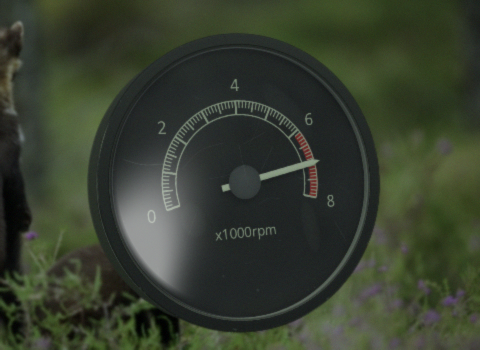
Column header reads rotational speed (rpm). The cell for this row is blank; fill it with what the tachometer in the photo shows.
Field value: 7000 rpm
